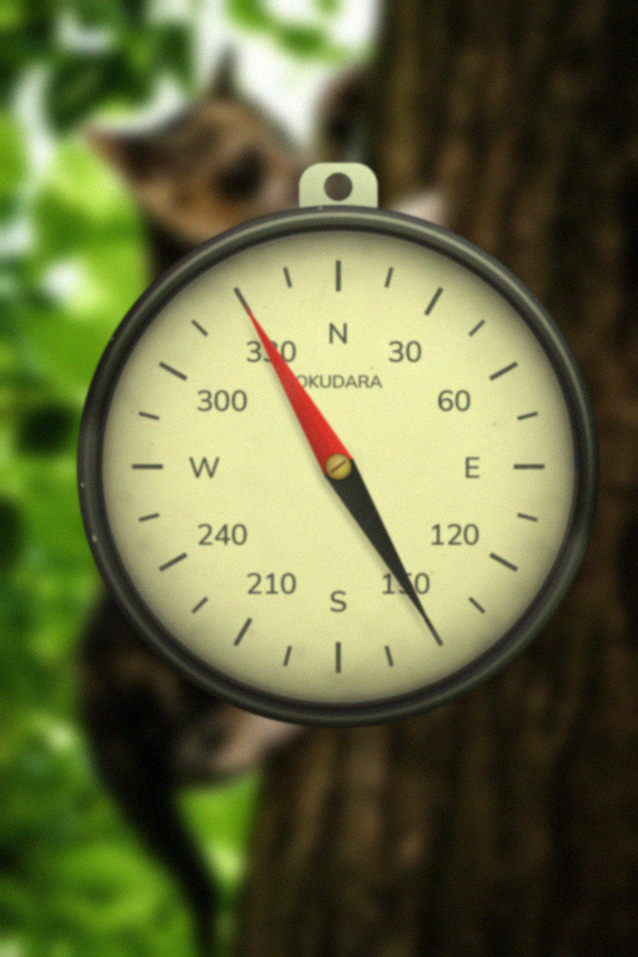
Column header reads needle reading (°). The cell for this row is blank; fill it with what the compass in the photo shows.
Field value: 330 °
